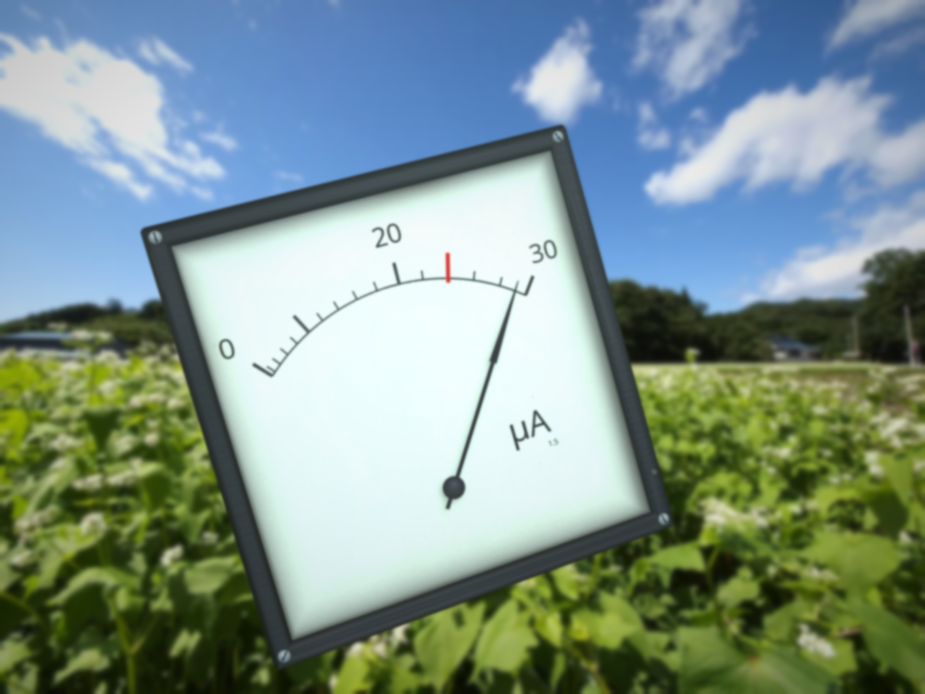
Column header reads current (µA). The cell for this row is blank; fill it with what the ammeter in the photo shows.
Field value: 29 µA
